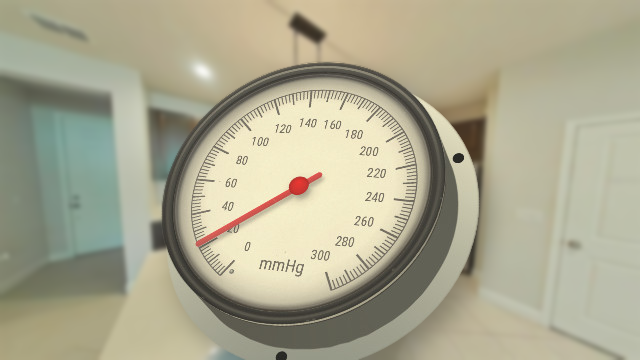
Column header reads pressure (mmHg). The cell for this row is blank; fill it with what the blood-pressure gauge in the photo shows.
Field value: 20 mmHg
